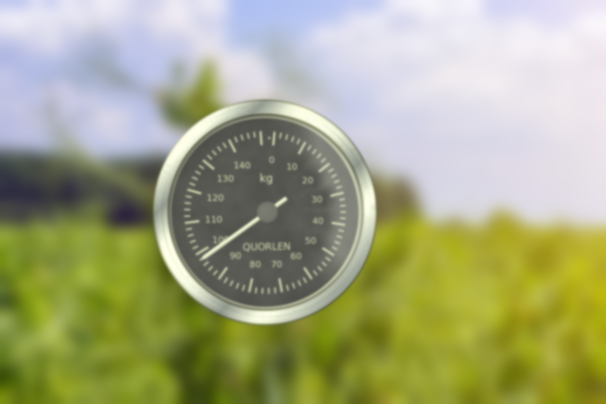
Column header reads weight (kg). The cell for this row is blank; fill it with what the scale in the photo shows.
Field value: 98 kg
